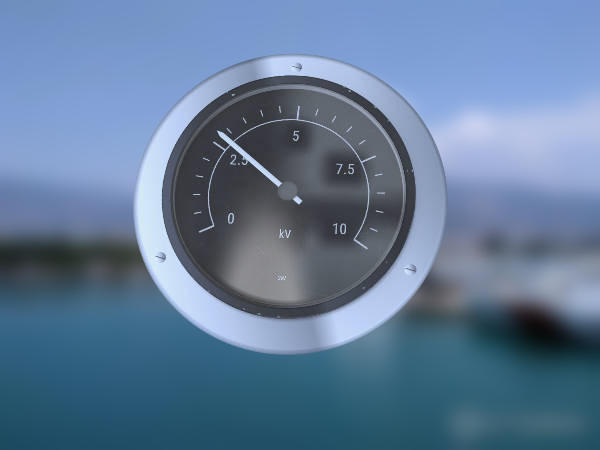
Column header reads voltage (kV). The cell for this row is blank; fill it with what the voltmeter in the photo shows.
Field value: 2.75 kV
